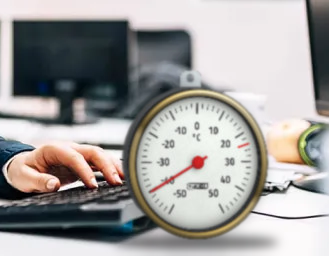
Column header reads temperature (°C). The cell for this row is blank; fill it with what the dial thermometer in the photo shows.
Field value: -40 °C
